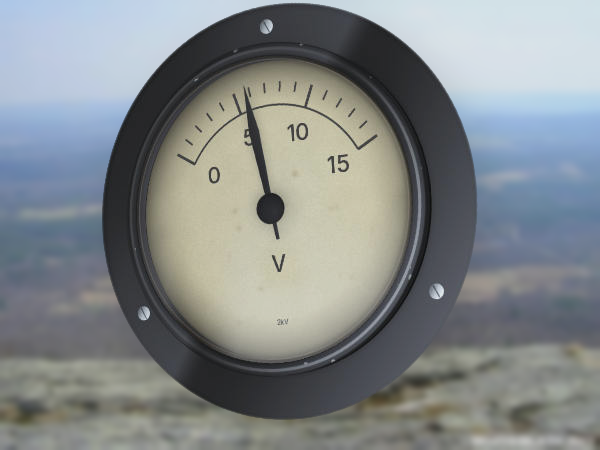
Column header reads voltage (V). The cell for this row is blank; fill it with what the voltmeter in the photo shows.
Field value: 6 V
